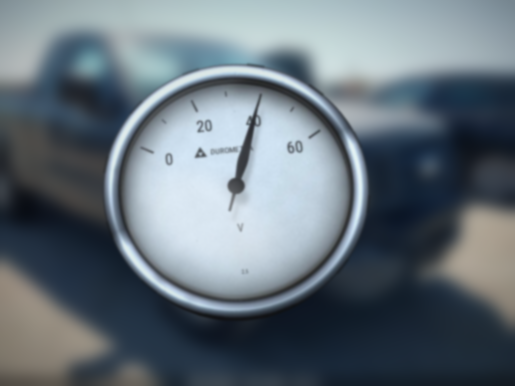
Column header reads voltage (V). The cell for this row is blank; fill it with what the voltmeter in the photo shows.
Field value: 40 V
